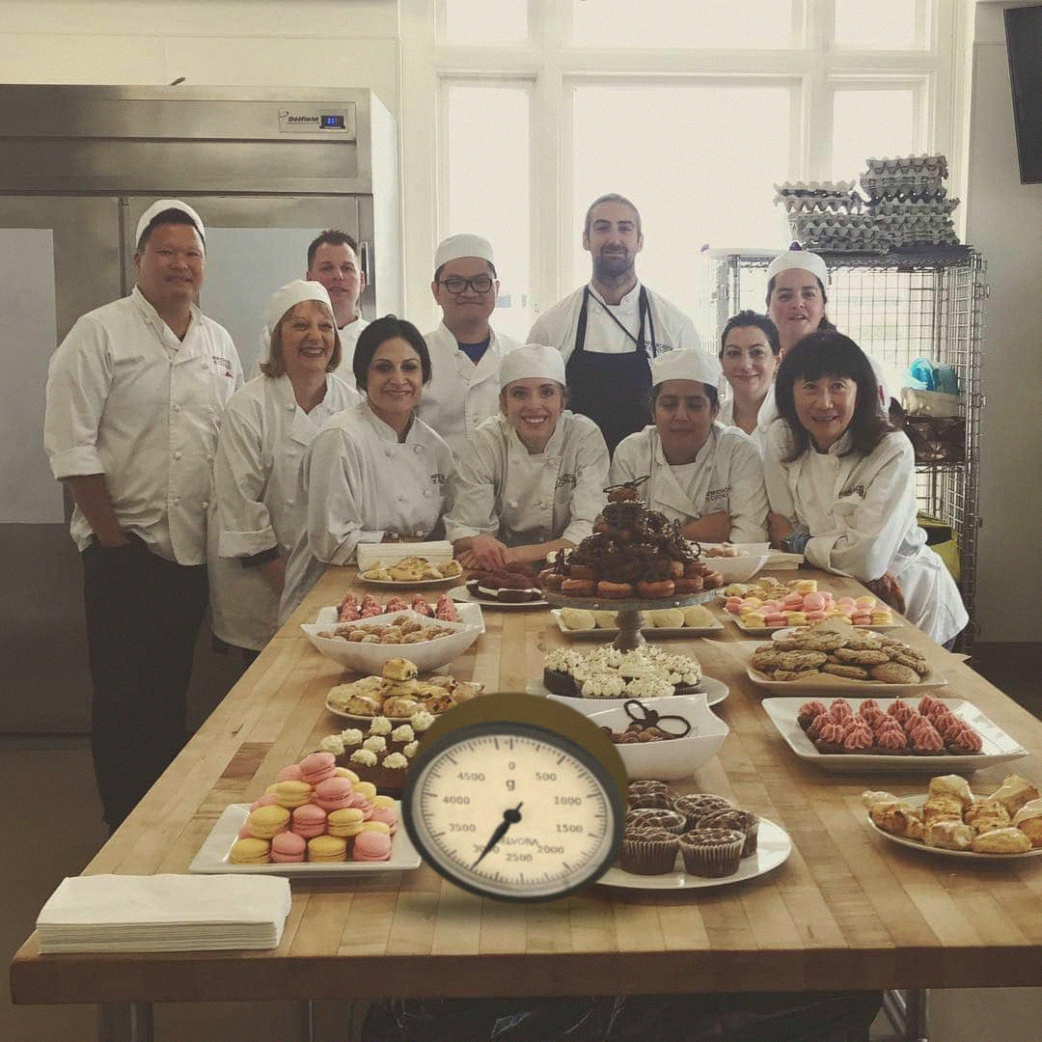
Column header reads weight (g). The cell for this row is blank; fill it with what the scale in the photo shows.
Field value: 3000 g
